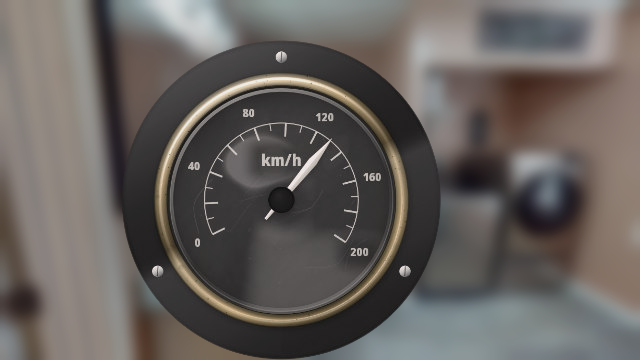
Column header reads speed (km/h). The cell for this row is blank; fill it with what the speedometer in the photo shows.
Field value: 130 km/h
